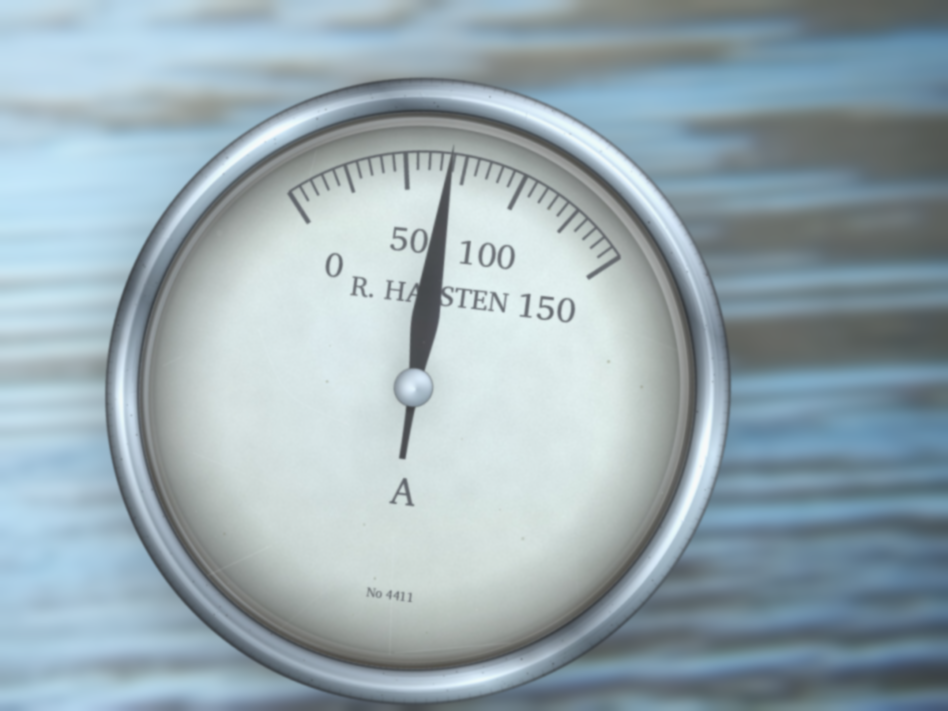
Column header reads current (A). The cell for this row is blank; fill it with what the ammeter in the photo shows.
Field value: 70 A
